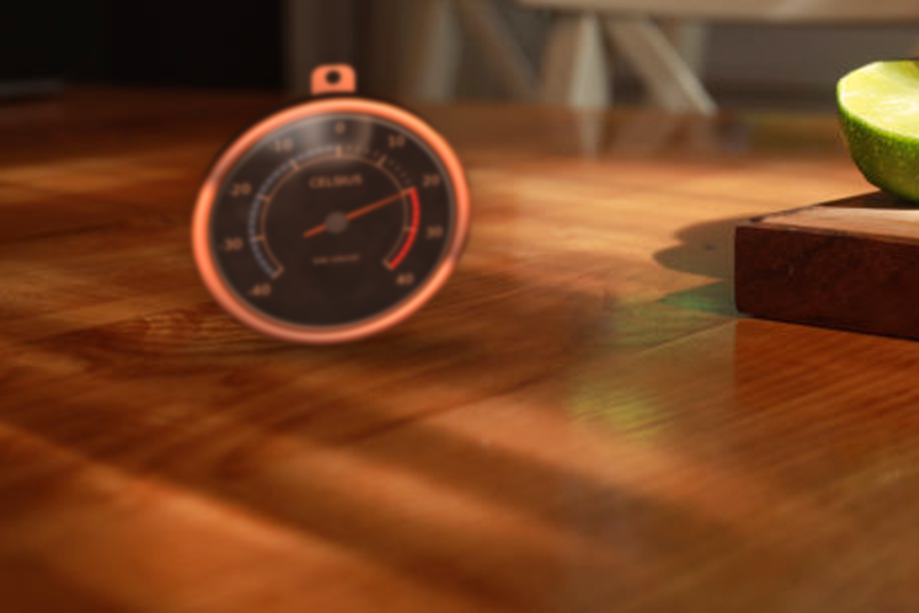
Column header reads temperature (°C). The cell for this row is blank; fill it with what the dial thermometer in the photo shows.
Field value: 20 °C
